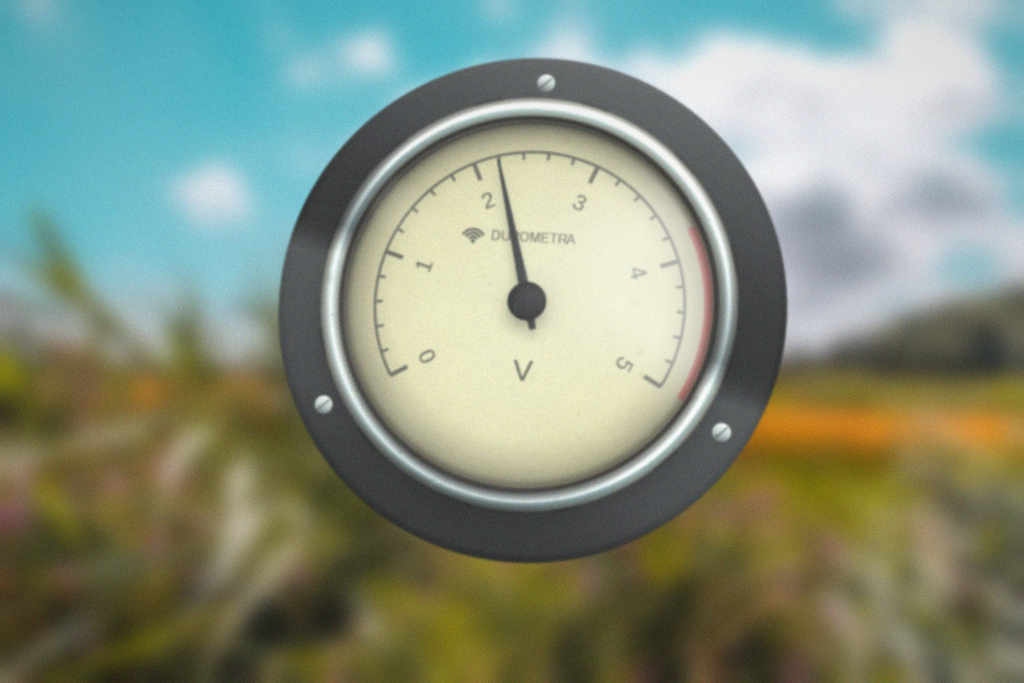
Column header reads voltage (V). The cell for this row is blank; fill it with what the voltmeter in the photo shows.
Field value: 2.2 V
